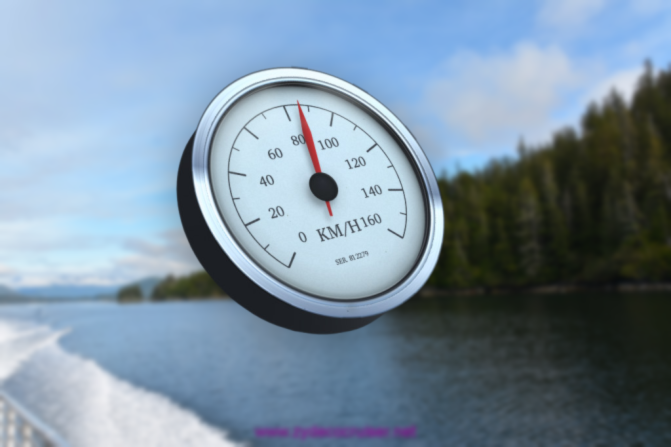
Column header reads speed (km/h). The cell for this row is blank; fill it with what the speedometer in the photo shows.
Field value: 85 km/h
